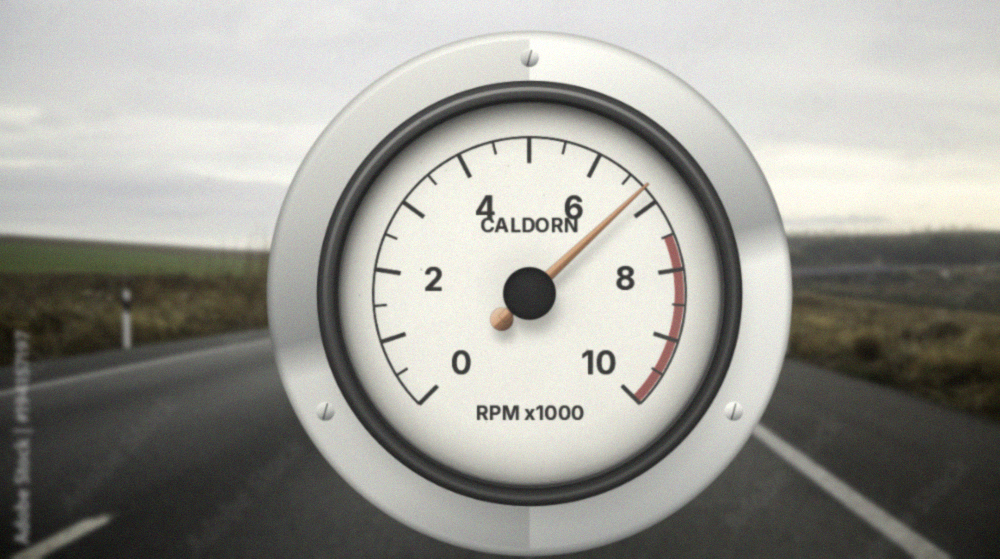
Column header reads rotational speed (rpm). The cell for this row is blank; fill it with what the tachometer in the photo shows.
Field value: 6750 rpm
